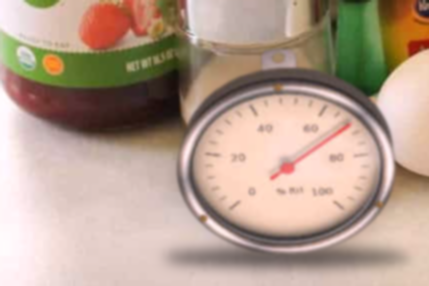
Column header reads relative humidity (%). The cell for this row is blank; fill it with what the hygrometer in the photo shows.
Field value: 68 %
